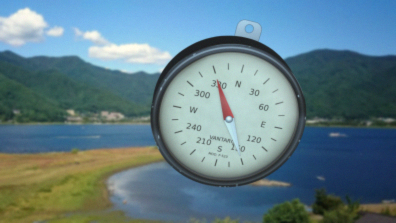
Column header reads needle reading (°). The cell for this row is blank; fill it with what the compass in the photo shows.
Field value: 330 °
